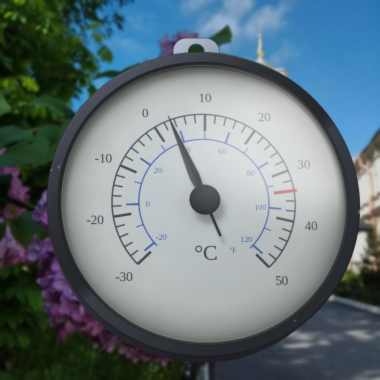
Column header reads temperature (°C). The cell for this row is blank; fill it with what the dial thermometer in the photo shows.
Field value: 3 °C
